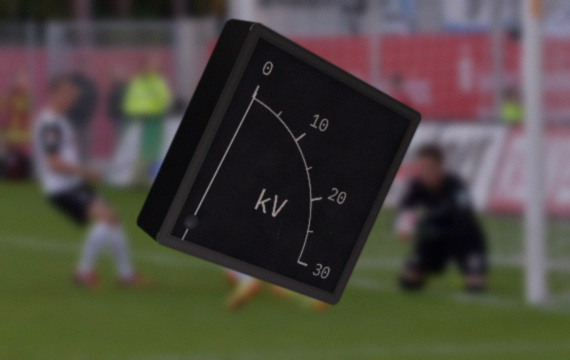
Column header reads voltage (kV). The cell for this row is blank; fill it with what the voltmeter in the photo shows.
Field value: 0 kV
